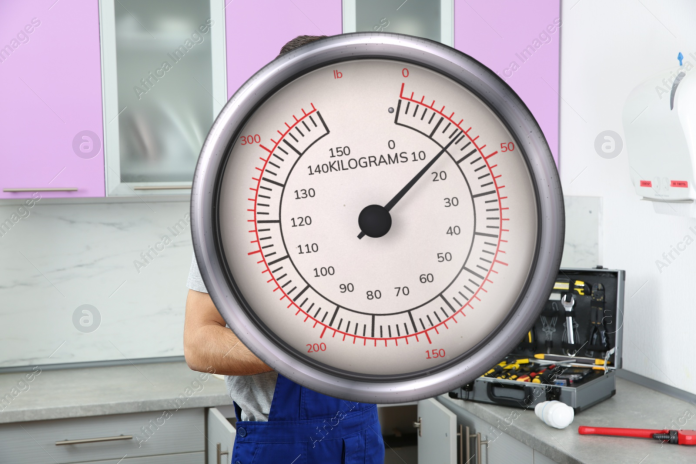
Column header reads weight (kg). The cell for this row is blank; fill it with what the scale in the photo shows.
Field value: 15 kg
